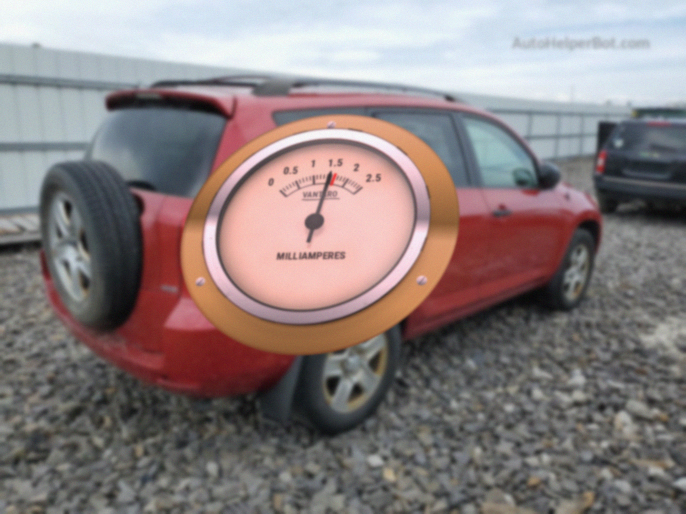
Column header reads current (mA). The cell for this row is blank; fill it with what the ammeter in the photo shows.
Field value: 1.5 mA
